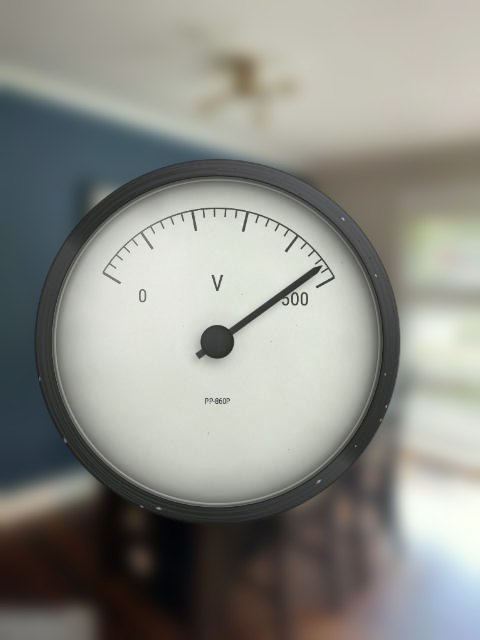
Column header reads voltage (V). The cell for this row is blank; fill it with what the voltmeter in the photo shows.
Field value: 470 V
